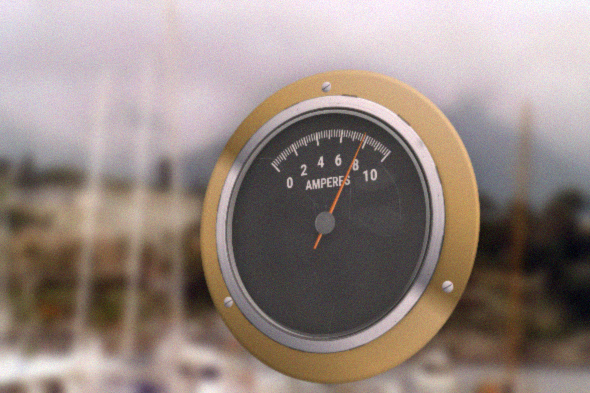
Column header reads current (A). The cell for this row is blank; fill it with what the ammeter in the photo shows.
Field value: 8 A
